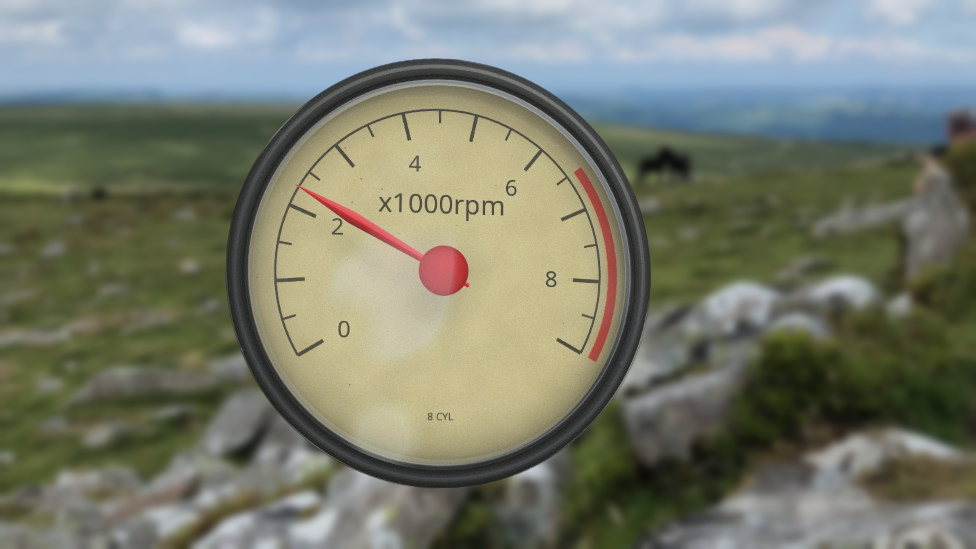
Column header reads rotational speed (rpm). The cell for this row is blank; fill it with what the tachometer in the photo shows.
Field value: 2250 rpm
